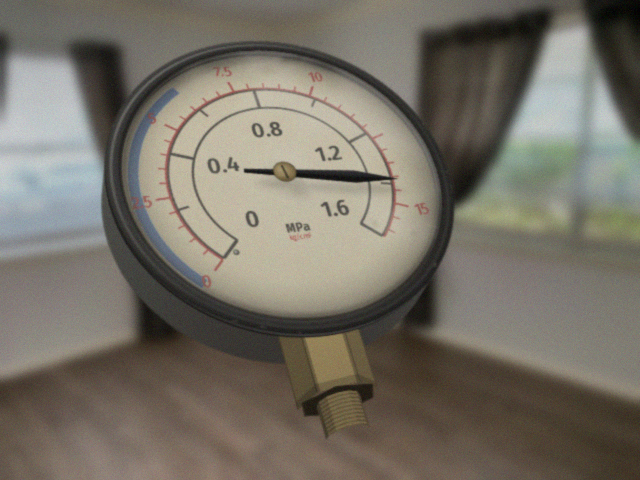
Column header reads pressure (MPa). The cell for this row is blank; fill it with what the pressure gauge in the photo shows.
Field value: 1.4 MPa
